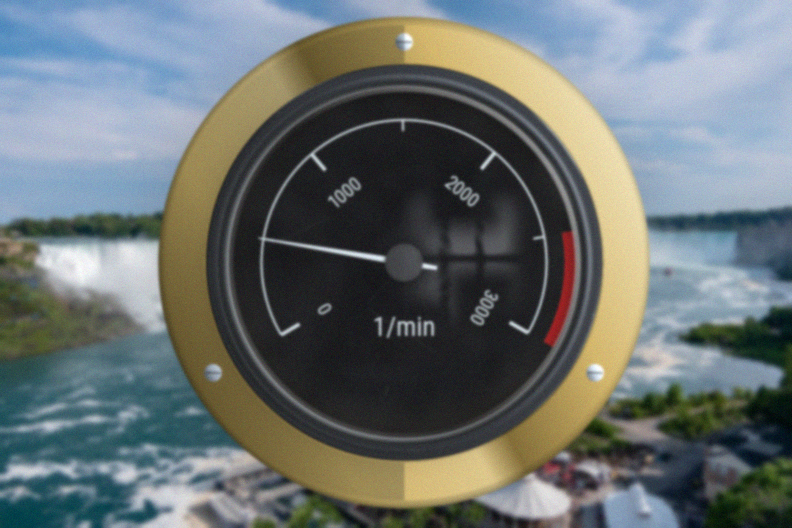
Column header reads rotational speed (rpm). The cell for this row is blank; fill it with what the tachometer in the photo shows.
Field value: 500 rpm
